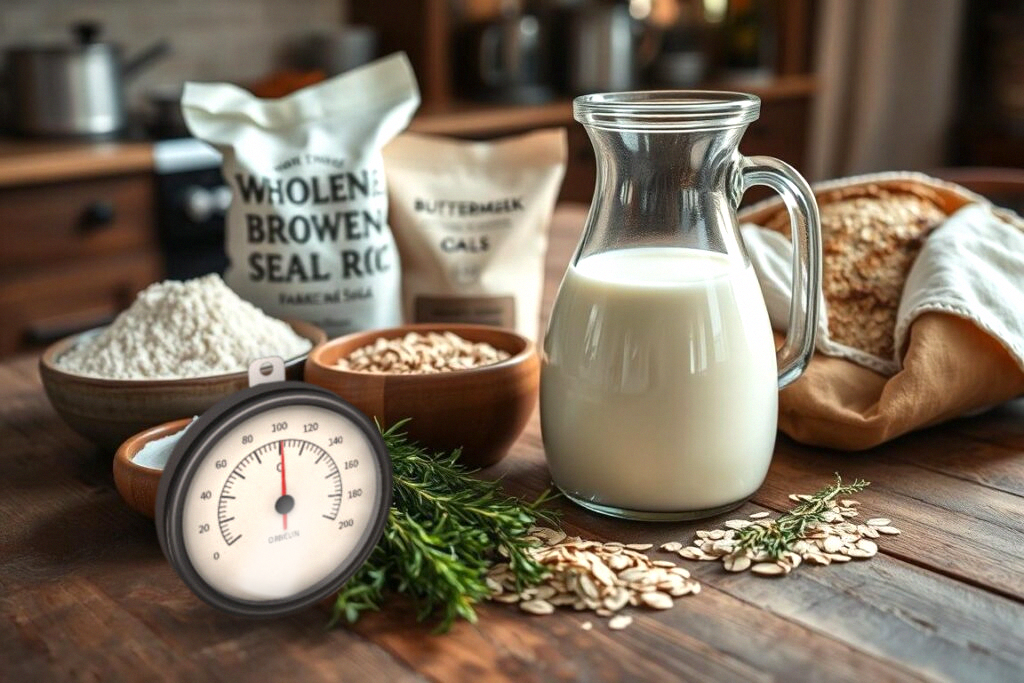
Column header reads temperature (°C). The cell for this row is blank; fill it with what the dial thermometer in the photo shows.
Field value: 100 °C
